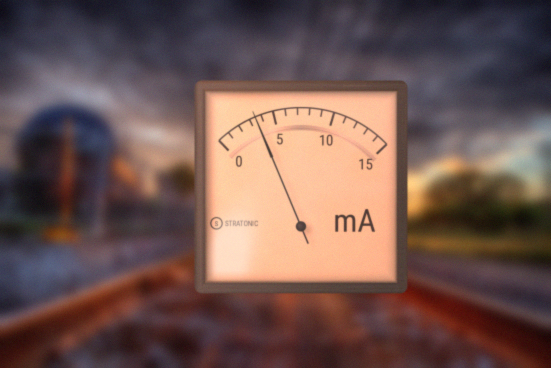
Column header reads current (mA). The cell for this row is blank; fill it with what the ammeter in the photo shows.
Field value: 3.5 mA
